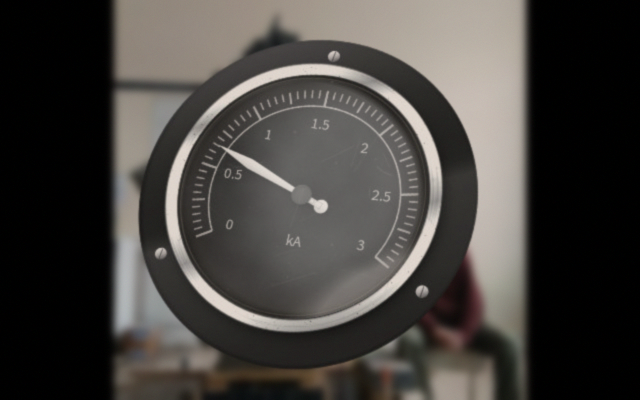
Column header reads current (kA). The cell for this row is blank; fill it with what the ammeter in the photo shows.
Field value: 0.65 kA
